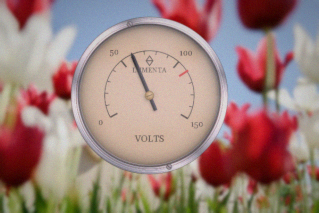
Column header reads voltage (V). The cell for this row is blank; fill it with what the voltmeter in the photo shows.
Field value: 60 V
